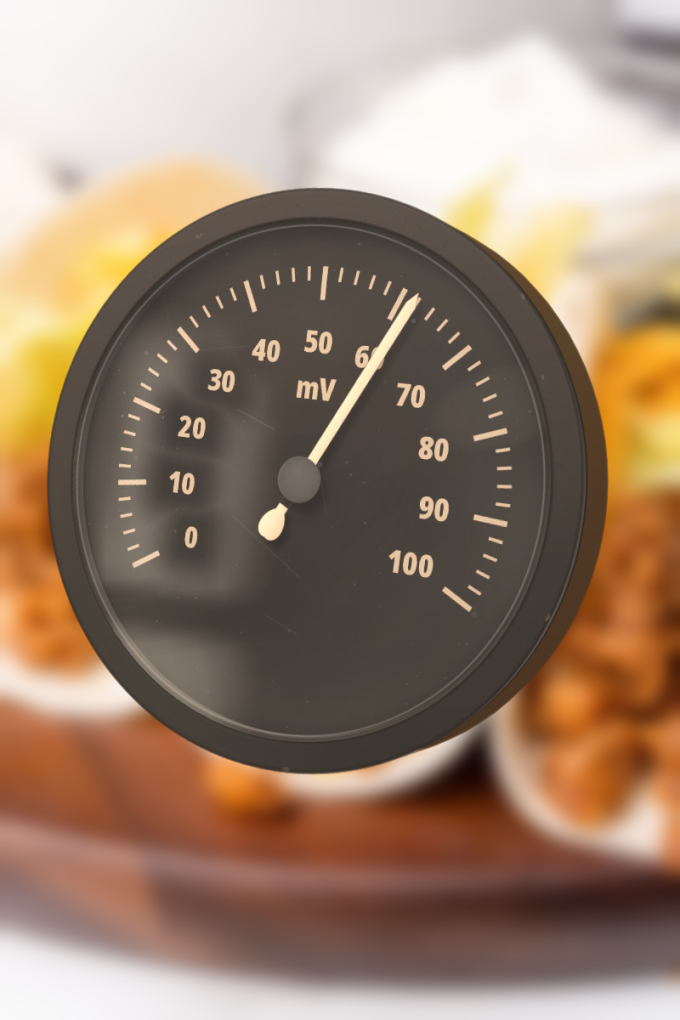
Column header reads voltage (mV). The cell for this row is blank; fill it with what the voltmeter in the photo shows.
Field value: 62 mV
